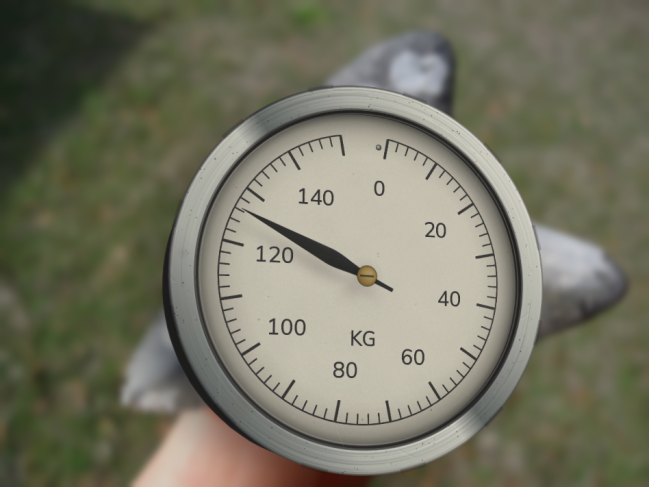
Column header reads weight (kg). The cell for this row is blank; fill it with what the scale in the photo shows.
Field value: 126 kg
